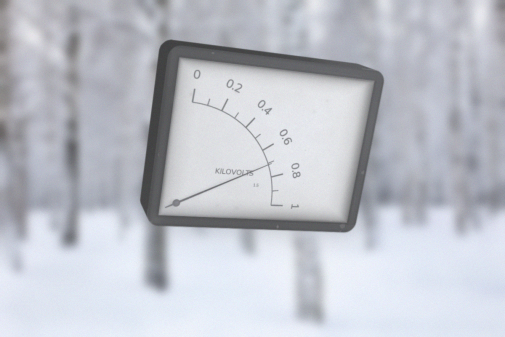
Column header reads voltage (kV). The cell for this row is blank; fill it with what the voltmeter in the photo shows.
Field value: 0.7 kV
